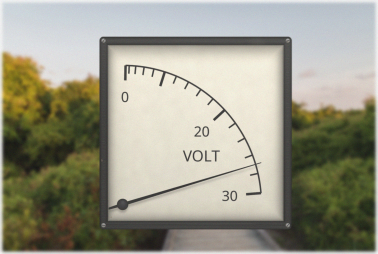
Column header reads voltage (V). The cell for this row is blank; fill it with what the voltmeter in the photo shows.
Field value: 27 V
